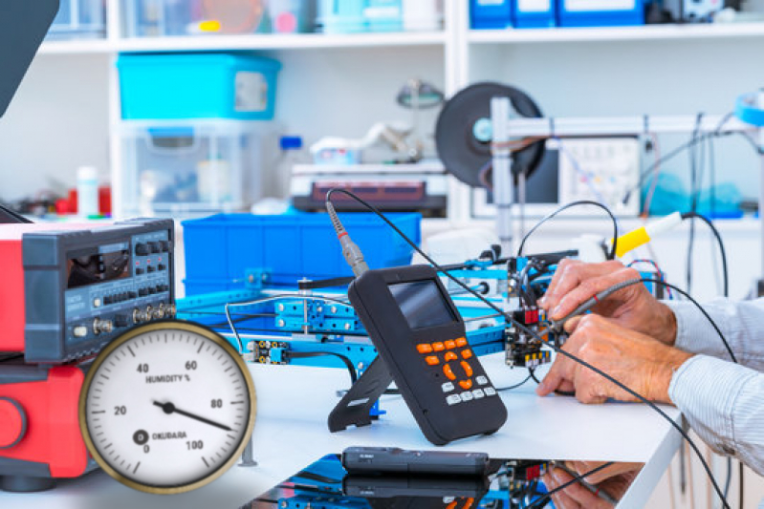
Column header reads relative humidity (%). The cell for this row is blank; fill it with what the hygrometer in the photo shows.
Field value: 88 %
